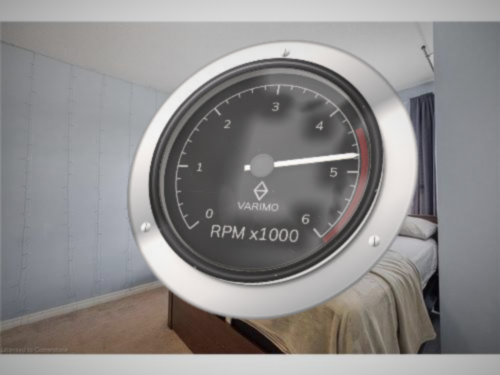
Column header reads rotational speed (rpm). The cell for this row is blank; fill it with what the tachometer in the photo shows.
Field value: 4800 rpm
